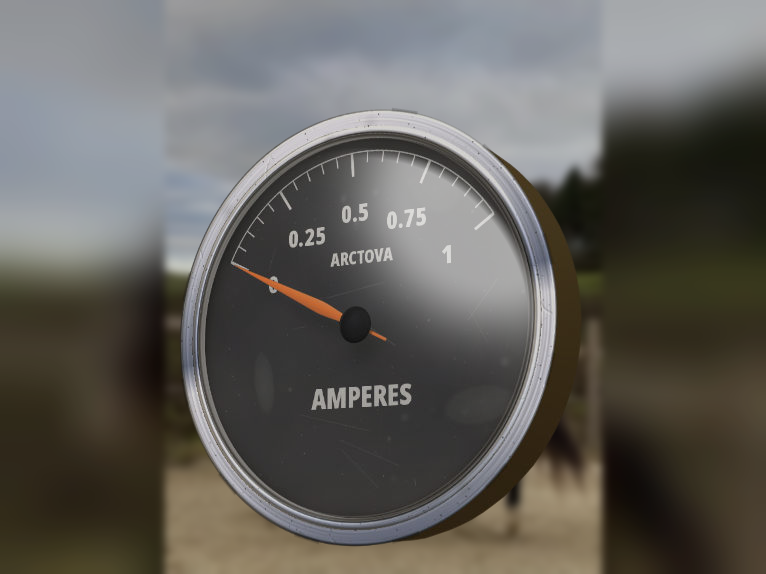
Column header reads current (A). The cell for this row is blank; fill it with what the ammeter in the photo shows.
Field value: 0 A
